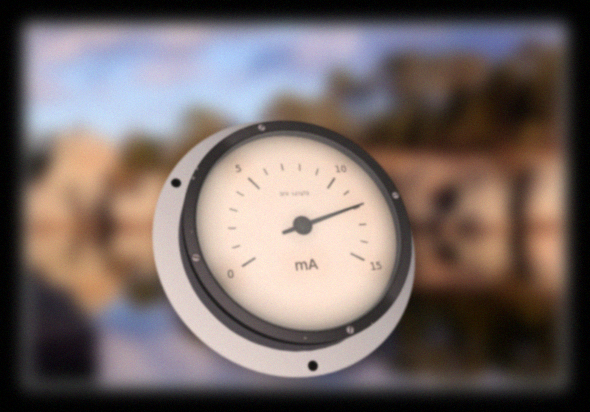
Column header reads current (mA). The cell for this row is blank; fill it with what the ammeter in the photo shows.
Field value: 12 mA
